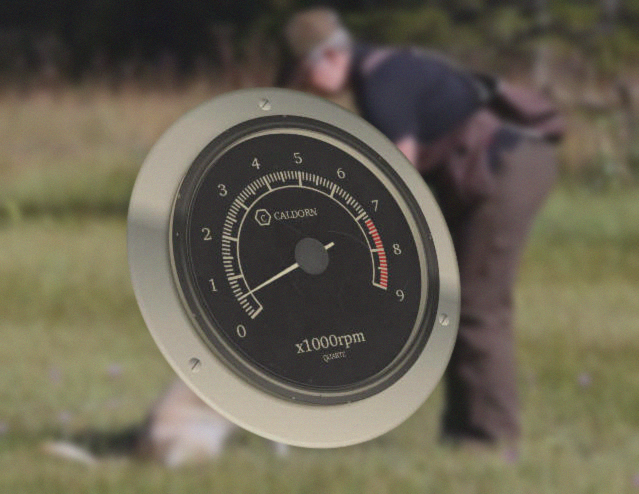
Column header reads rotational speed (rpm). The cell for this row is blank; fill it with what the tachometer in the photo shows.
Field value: 500 rpm
